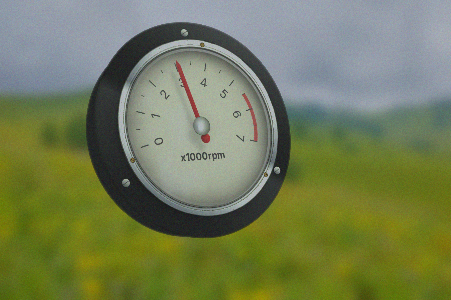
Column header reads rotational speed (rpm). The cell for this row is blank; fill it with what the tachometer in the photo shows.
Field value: 3000 rpm
